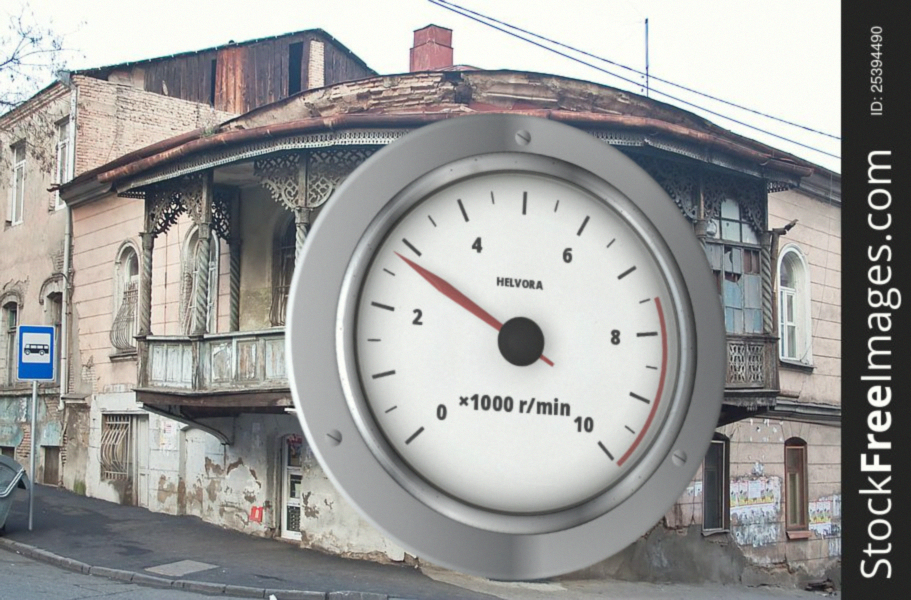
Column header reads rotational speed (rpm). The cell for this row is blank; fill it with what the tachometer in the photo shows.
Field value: 2750 rpm
